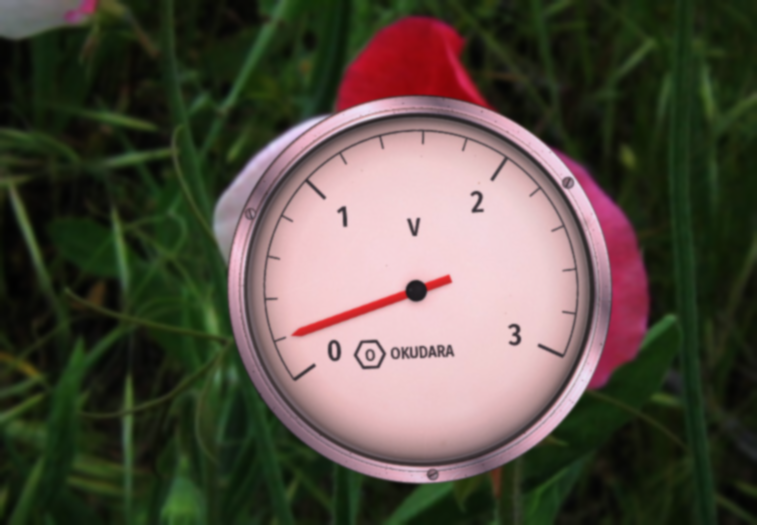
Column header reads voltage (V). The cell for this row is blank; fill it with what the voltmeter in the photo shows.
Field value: 0.2 V
